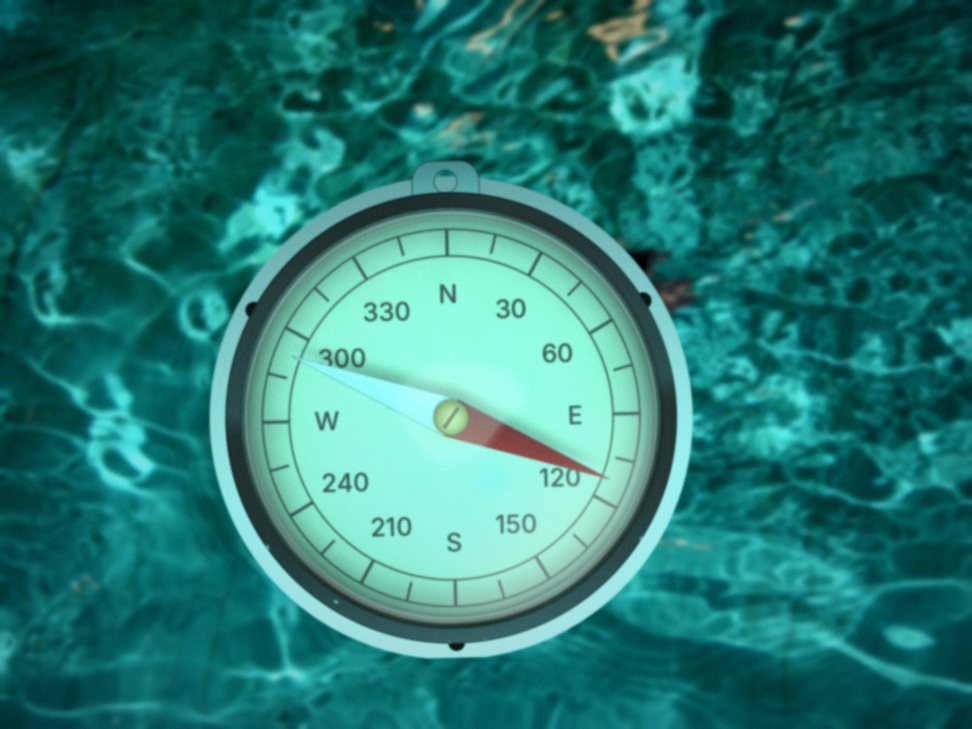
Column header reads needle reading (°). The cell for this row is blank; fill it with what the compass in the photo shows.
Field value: 112.5 °
